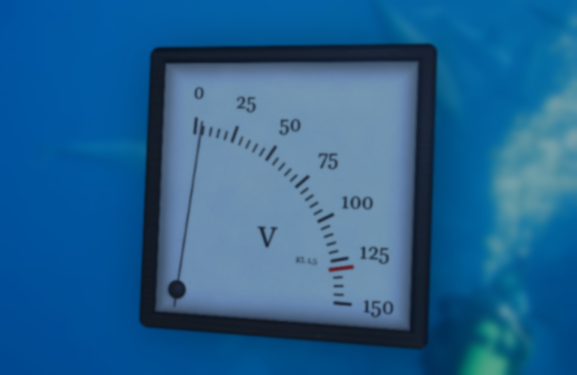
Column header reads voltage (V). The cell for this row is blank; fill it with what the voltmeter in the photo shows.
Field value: 5 V
